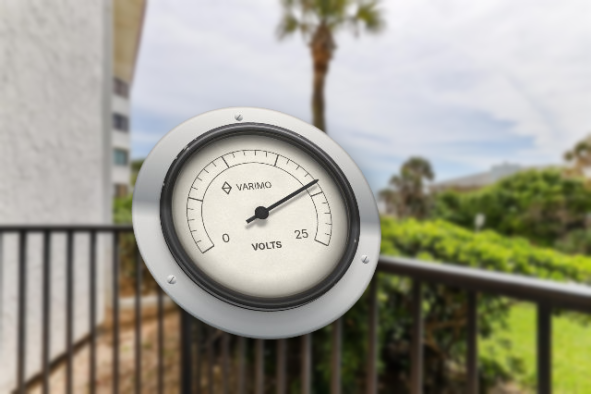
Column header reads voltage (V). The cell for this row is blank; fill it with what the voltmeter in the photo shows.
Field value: 19 V
